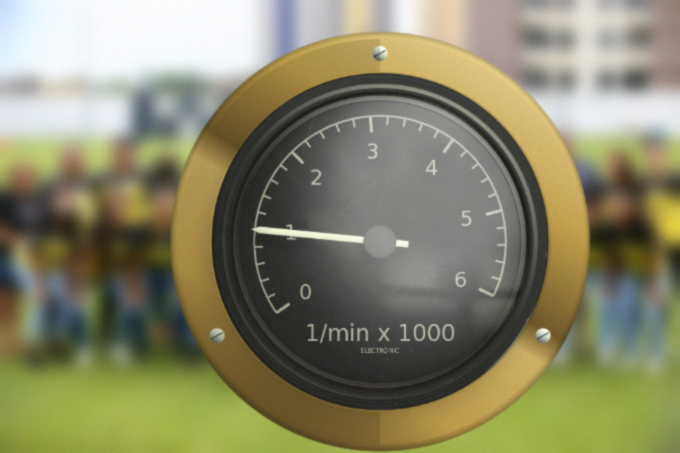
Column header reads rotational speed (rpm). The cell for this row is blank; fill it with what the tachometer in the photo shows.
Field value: 1000 rpm
